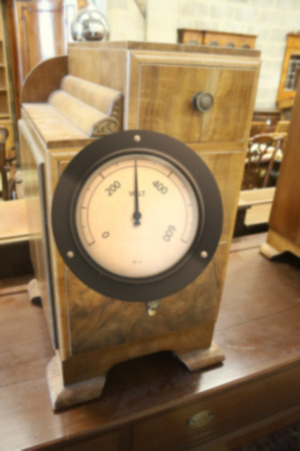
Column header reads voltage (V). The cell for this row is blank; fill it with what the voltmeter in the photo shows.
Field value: 300 V
